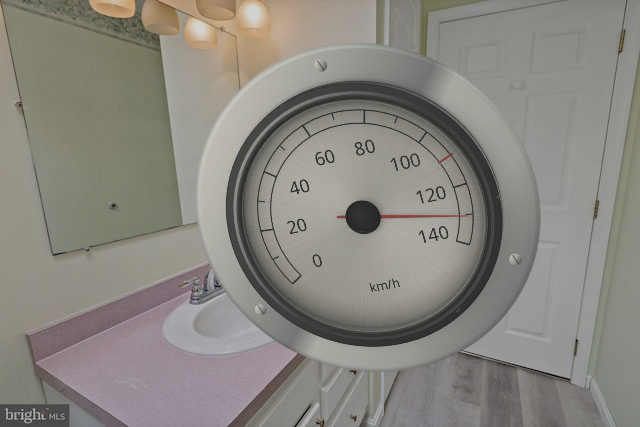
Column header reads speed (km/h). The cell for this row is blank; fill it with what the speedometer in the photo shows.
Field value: 130 km/h
